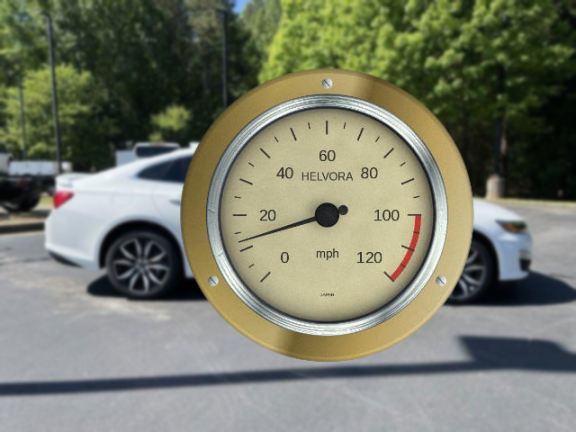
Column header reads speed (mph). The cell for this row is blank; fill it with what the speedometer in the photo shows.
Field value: 12.5 mph
